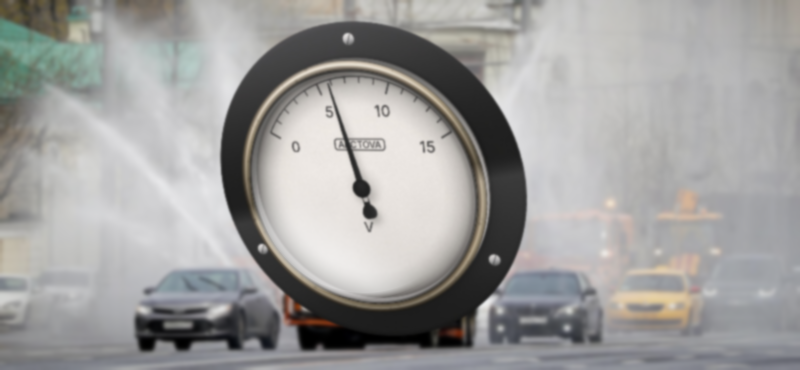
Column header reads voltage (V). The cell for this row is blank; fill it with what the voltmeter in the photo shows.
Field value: 6 V
